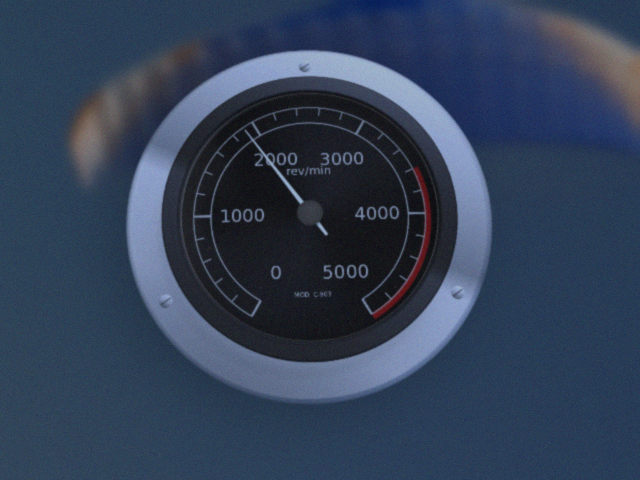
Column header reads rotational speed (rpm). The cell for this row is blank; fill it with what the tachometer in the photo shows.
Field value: 1900 rpm
